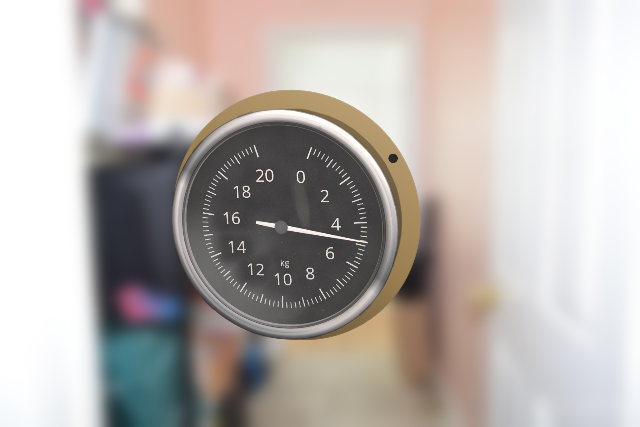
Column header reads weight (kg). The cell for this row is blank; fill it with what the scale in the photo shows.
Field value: 4.8 kg
